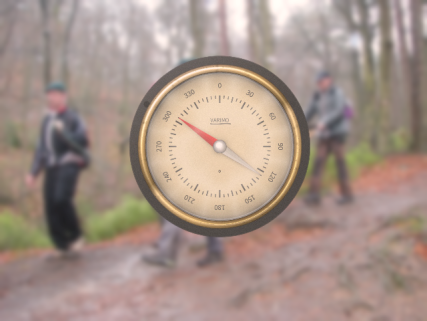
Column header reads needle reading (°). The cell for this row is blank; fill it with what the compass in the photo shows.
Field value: 305 °
